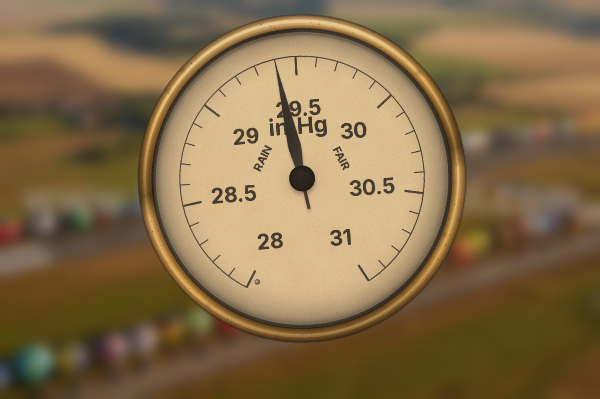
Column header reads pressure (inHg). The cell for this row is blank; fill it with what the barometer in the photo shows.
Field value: 29.4 inHg
